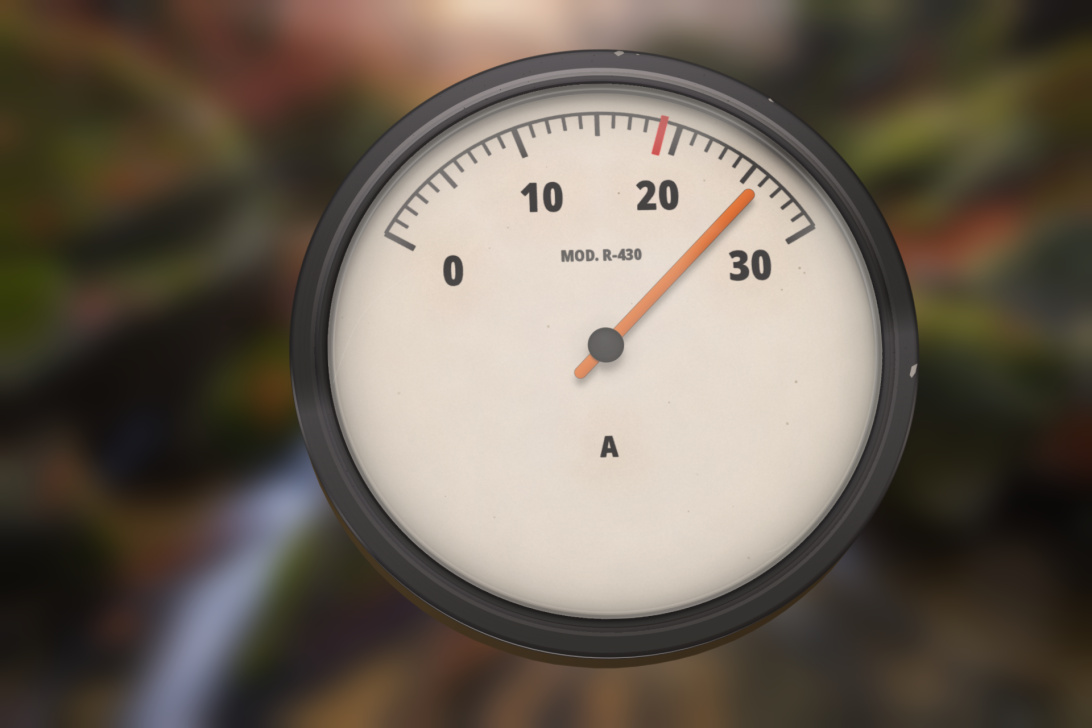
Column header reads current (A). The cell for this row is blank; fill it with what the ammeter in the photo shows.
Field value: 26 A
